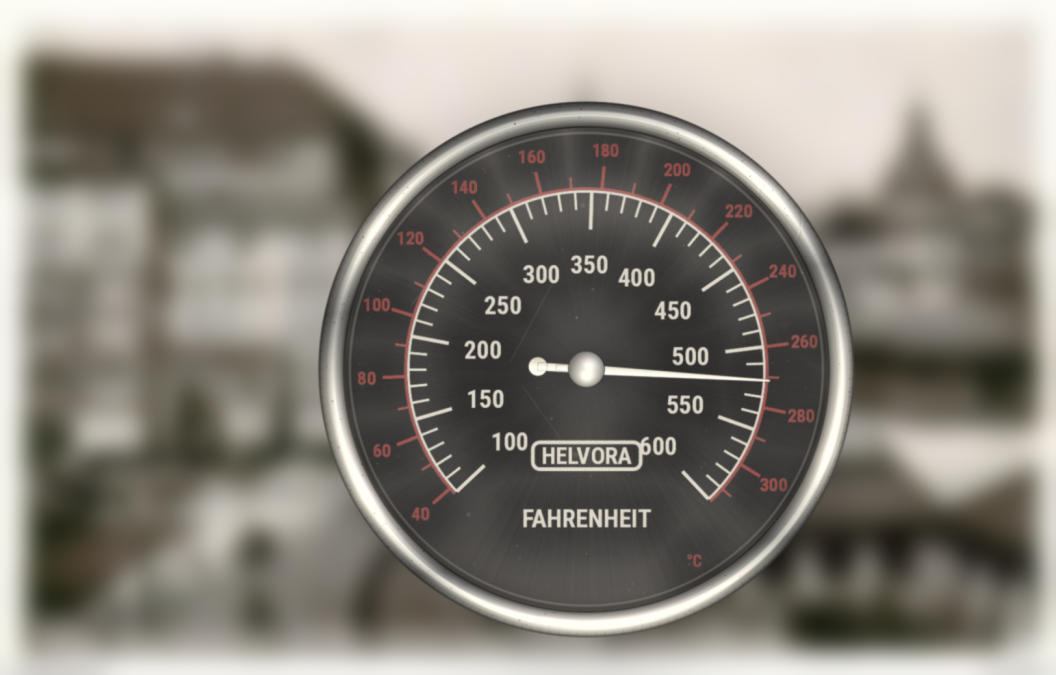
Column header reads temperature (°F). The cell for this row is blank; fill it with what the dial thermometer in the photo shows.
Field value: 520 °F
